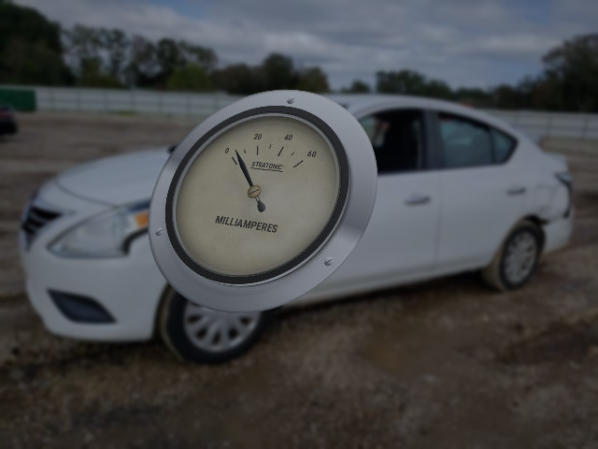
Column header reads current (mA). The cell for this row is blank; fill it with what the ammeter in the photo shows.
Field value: 5 mA
